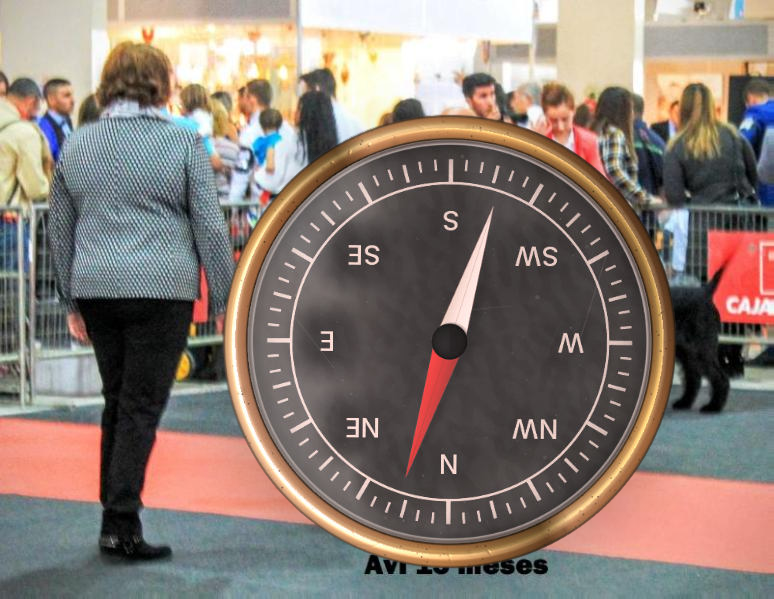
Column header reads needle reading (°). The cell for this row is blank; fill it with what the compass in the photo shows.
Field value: 17.5 °
